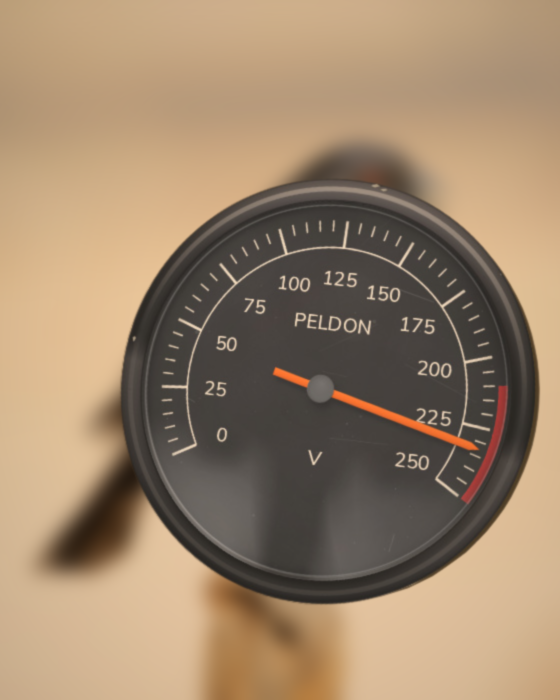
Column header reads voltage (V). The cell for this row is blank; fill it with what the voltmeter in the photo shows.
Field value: 232.5 V
